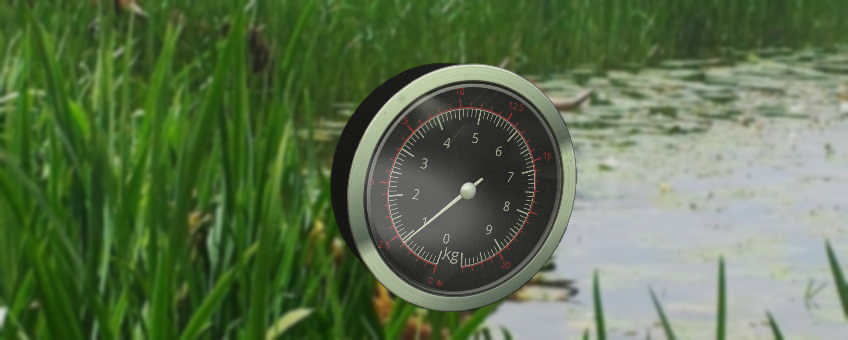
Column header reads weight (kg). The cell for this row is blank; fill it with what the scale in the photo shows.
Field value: 1 kg
